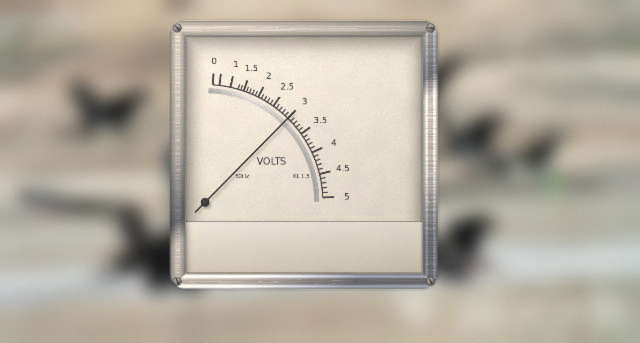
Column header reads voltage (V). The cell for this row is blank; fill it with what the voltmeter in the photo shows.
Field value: 3 V
